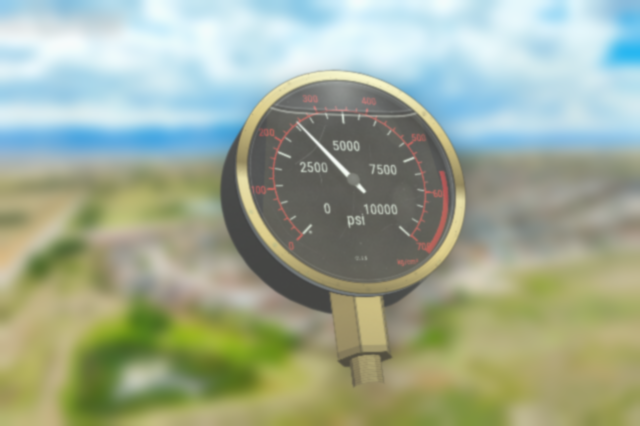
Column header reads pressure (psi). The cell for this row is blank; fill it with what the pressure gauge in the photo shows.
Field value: 3500 psi
